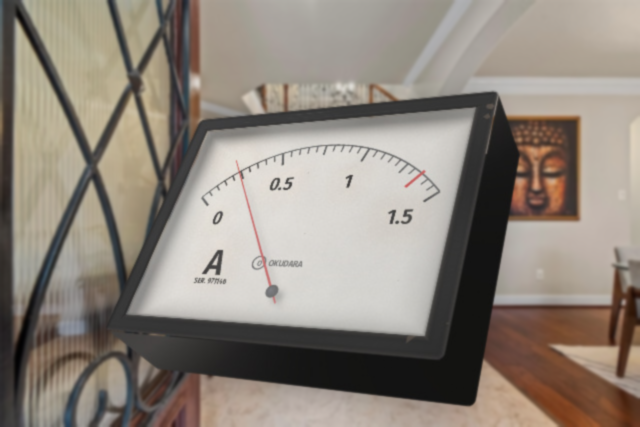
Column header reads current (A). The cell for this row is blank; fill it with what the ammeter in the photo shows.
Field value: 0.25 A
